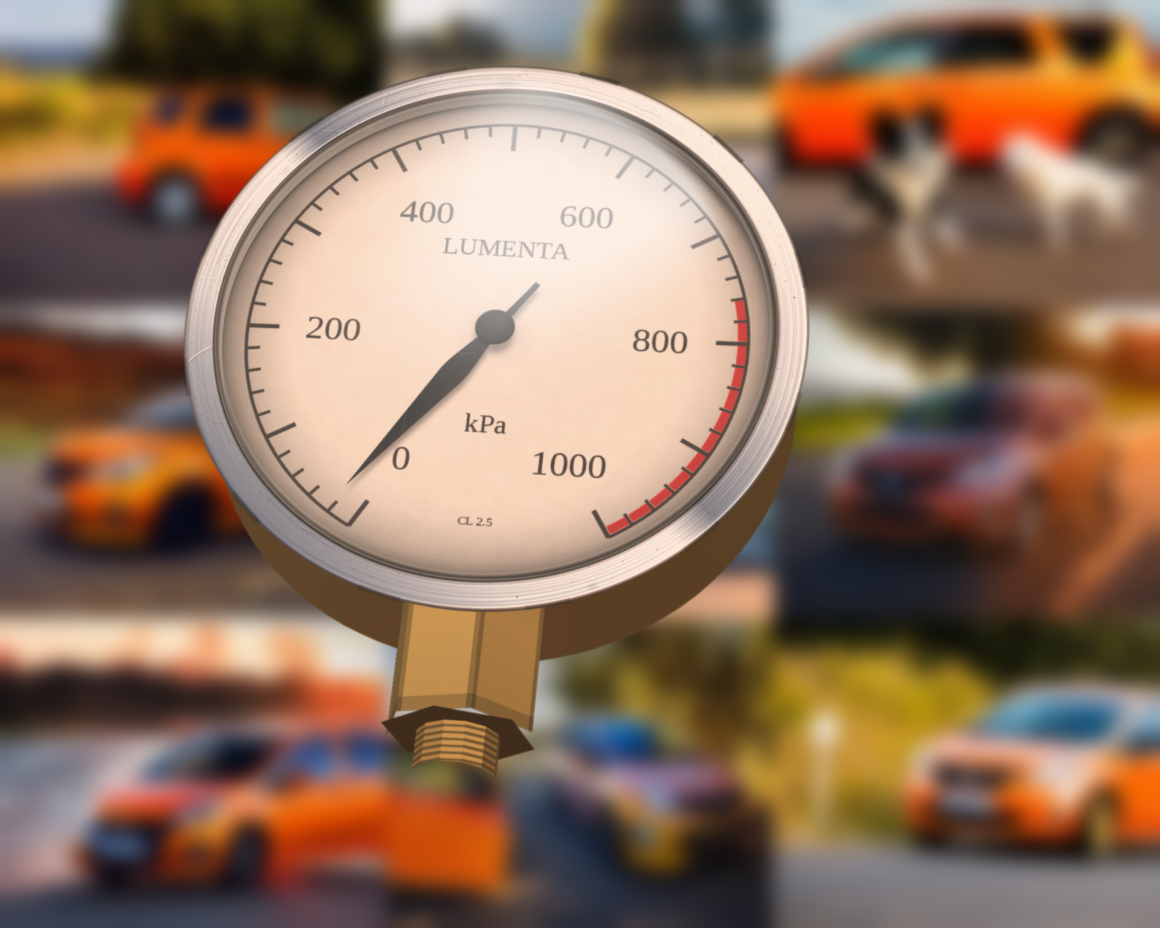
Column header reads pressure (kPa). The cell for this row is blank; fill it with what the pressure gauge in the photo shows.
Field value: 20 kPa
